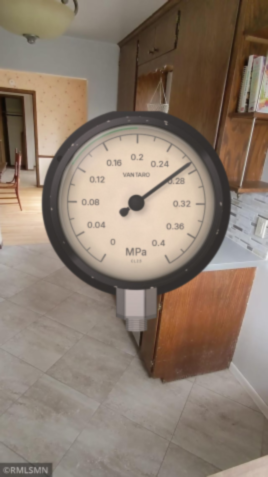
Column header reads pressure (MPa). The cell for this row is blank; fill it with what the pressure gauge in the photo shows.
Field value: 0.27 MPa
